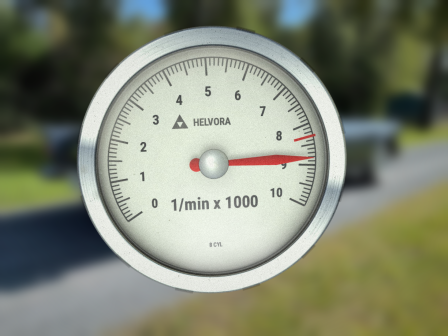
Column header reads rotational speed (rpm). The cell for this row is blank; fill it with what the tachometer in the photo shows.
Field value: 8800 rpm
